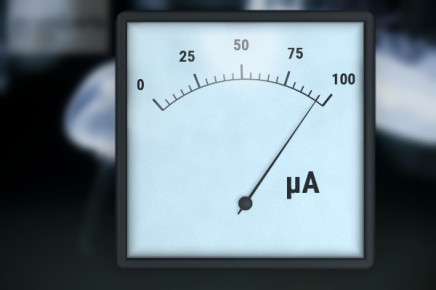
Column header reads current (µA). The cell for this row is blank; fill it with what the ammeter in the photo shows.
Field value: 95 µA
